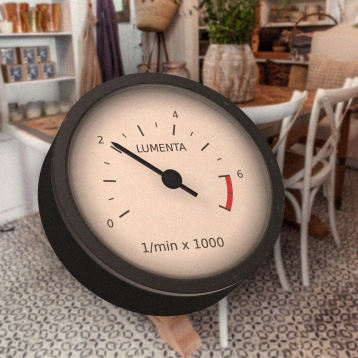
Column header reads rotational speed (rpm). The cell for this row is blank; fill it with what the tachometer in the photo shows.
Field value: 2000 rpm
